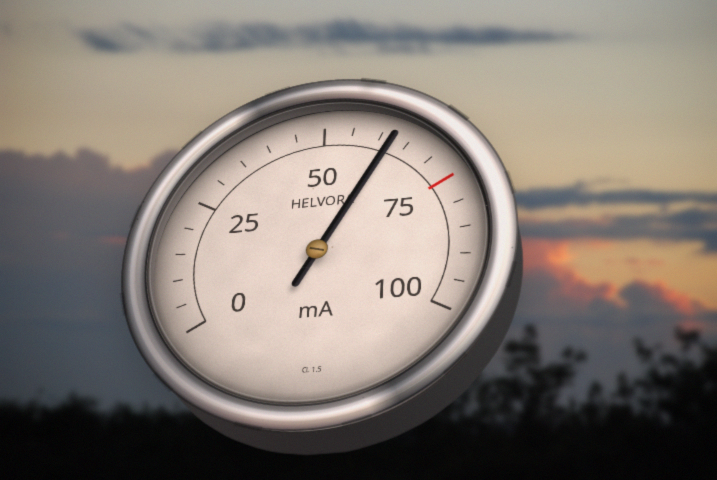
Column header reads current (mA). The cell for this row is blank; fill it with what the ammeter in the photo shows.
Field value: 62.5 mA
